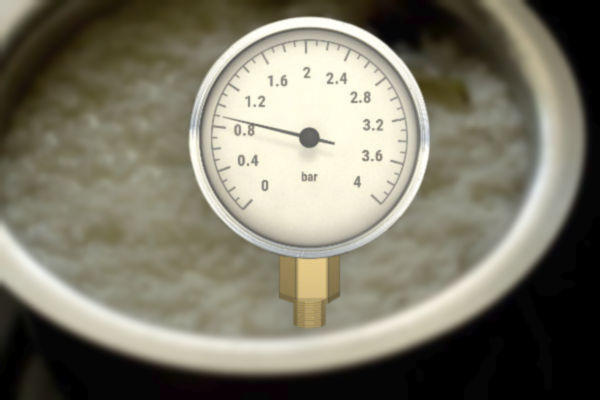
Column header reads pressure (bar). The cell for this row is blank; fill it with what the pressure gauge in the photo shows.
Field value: 0.9 bar
